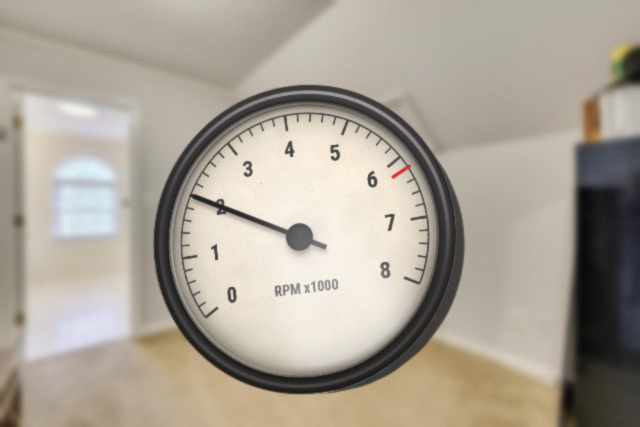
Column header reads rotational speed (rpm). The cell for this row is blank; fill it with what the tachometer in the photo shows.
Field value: 2000 rpm
